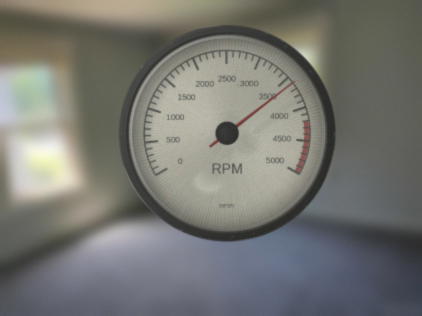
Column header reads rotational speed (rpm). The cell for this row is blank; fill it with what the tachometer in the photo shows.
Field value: 3600 rpm
